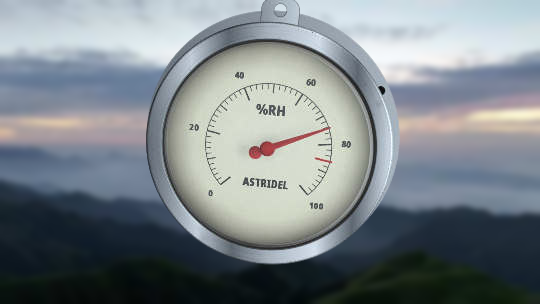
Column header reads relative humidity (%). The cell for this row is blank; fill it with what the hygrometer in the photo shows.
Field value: 74 %
